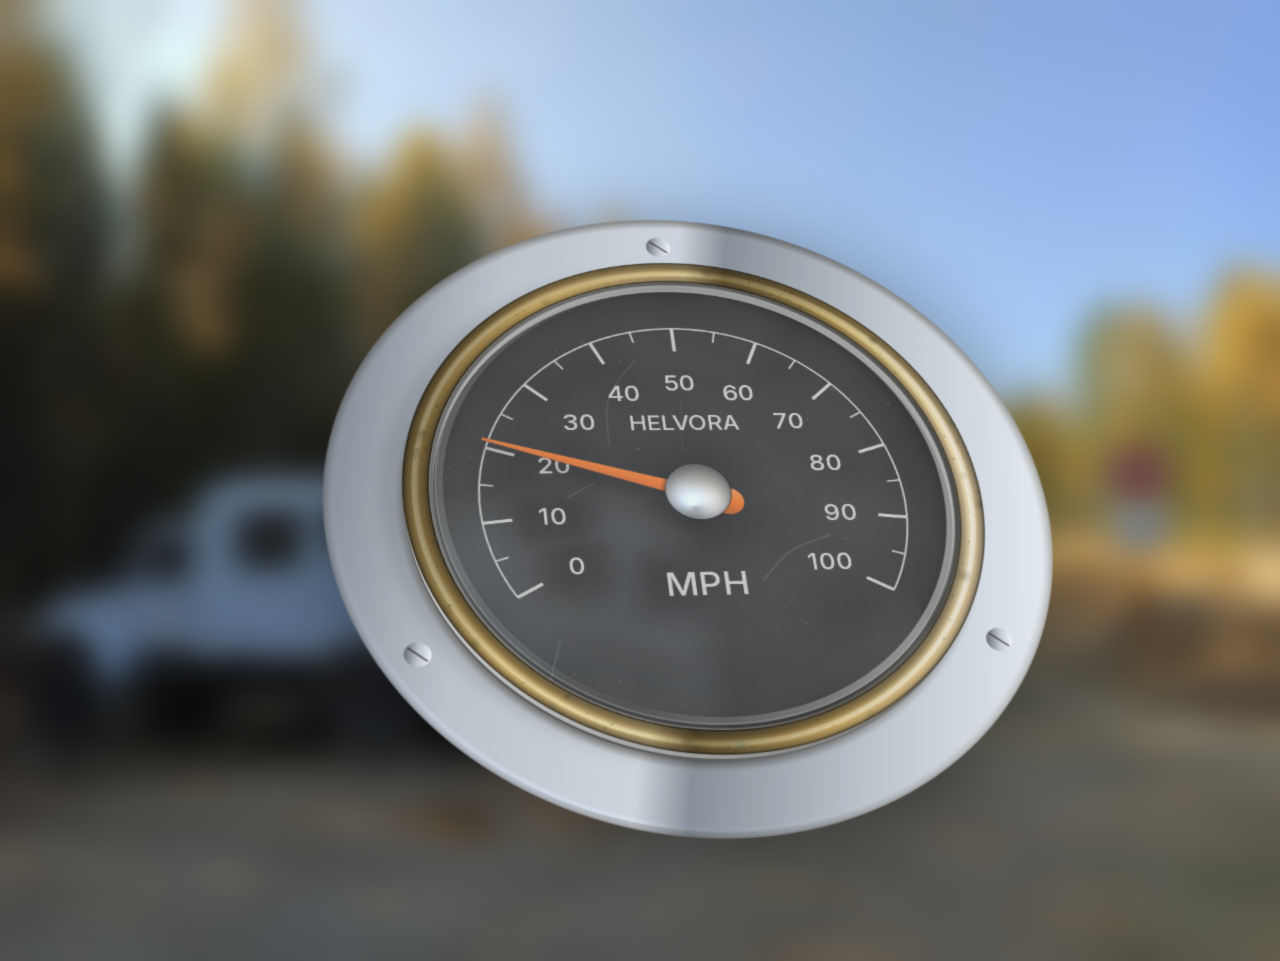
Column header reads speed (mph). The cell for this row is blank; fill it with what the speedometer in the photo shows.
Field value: 20 mph
